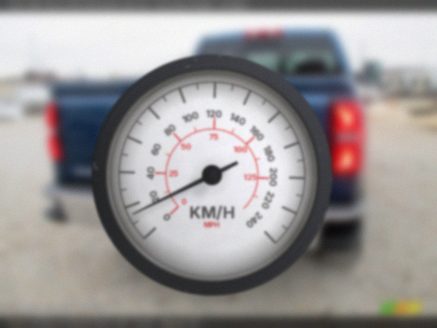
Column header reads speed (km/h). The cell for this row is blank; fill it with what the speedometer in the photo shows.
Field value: 15 km/h
